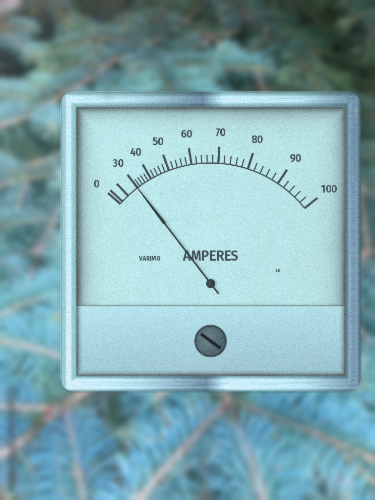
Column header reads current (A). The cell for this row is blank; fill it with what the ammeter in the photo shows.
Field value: 30 A
